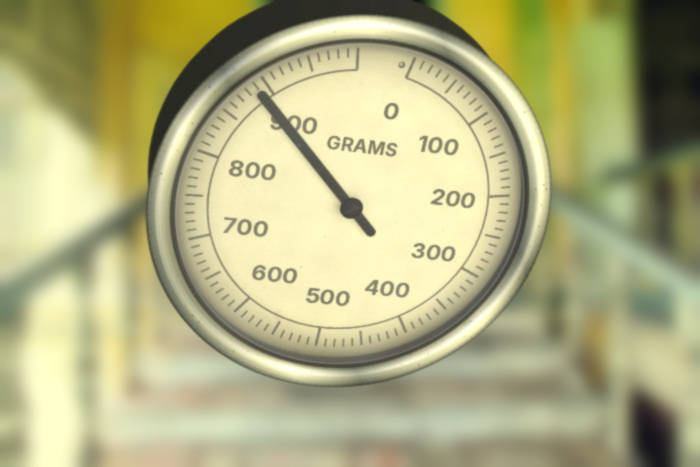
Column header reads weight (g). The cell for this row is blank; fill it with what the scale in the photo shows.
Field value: 890 g
